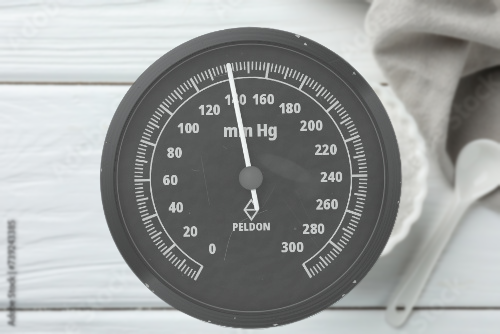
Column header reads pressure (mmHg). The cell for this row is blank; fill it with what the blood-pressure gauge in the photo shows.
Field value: 140 mmHg
